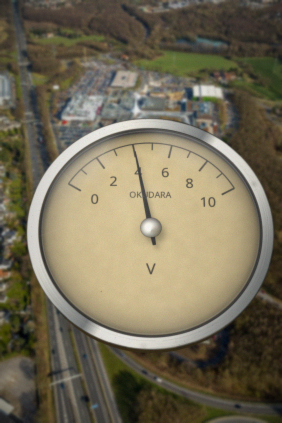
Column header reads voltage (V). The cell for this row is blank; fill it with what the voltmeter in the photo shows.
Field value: 4 V
